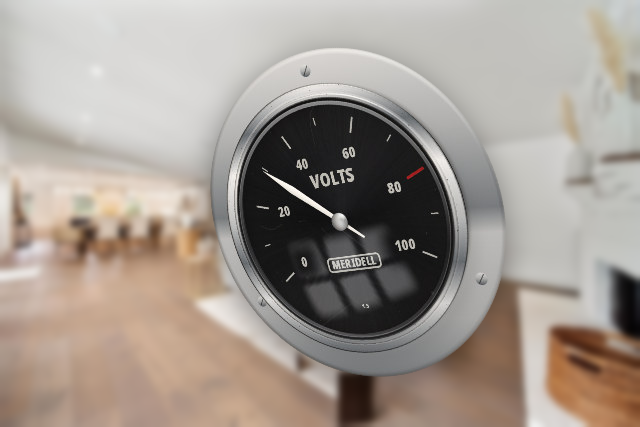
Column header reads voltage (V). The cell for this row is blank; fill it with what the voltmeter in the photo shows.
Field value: 30 V
